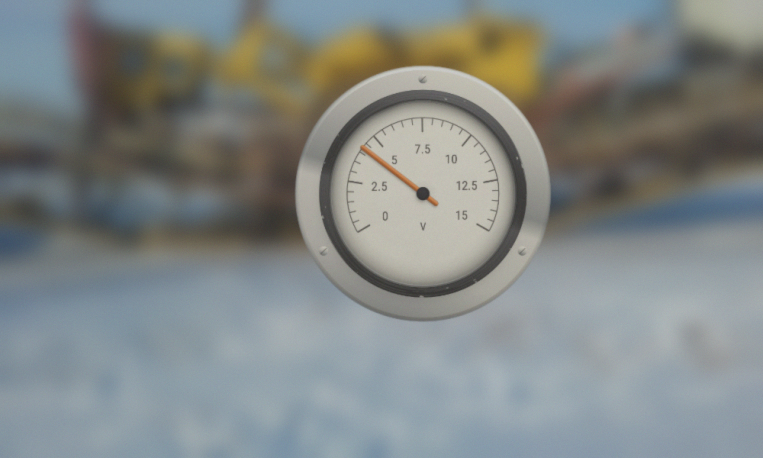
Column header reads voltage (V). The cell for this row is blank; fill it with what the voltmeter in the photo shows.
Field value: 4.25 V
